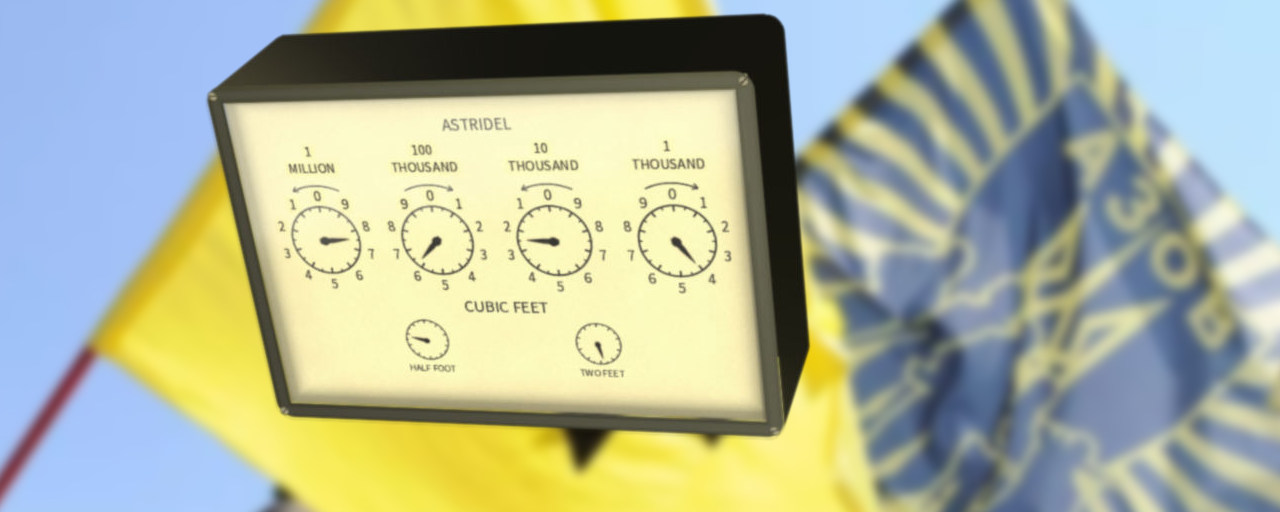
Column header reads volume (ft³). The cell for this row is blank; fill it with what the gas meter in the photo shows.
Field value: 762400 ft³
